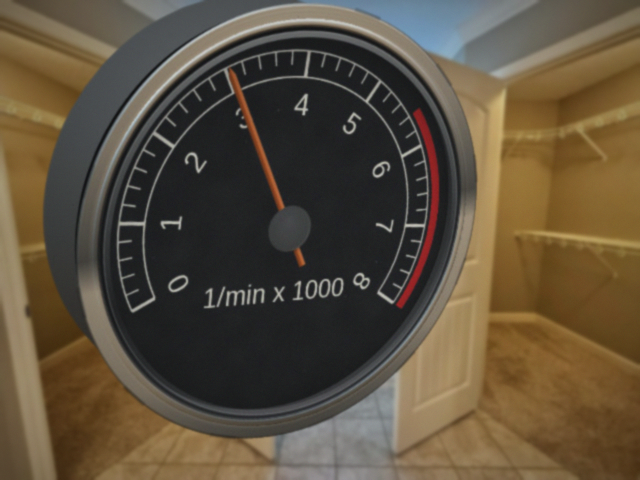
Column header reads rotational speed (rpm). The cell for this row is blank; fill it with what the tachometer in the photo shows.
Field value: 3000 rpm
